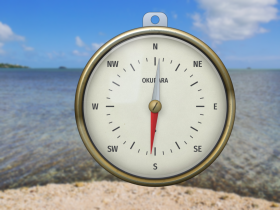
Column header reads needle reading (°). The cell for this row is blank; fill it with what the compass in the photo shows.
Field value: 185 °
